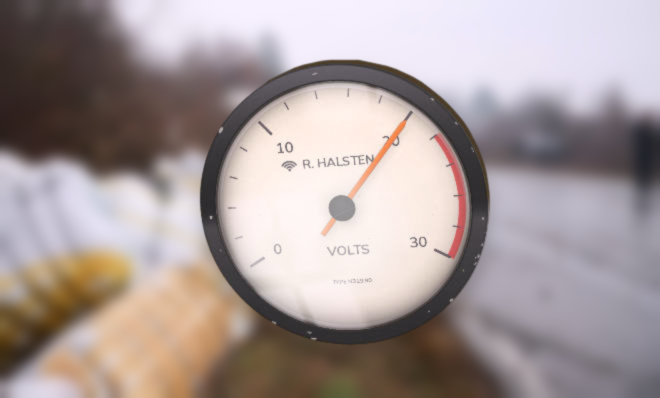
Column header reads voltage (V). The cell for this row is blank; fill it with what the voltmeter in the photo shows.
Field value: 20 V
